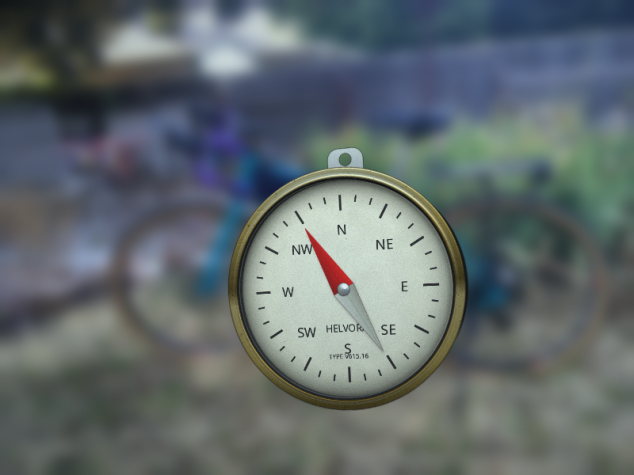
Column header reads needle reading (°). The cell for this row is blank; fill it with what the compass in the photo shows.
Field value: 330 °
